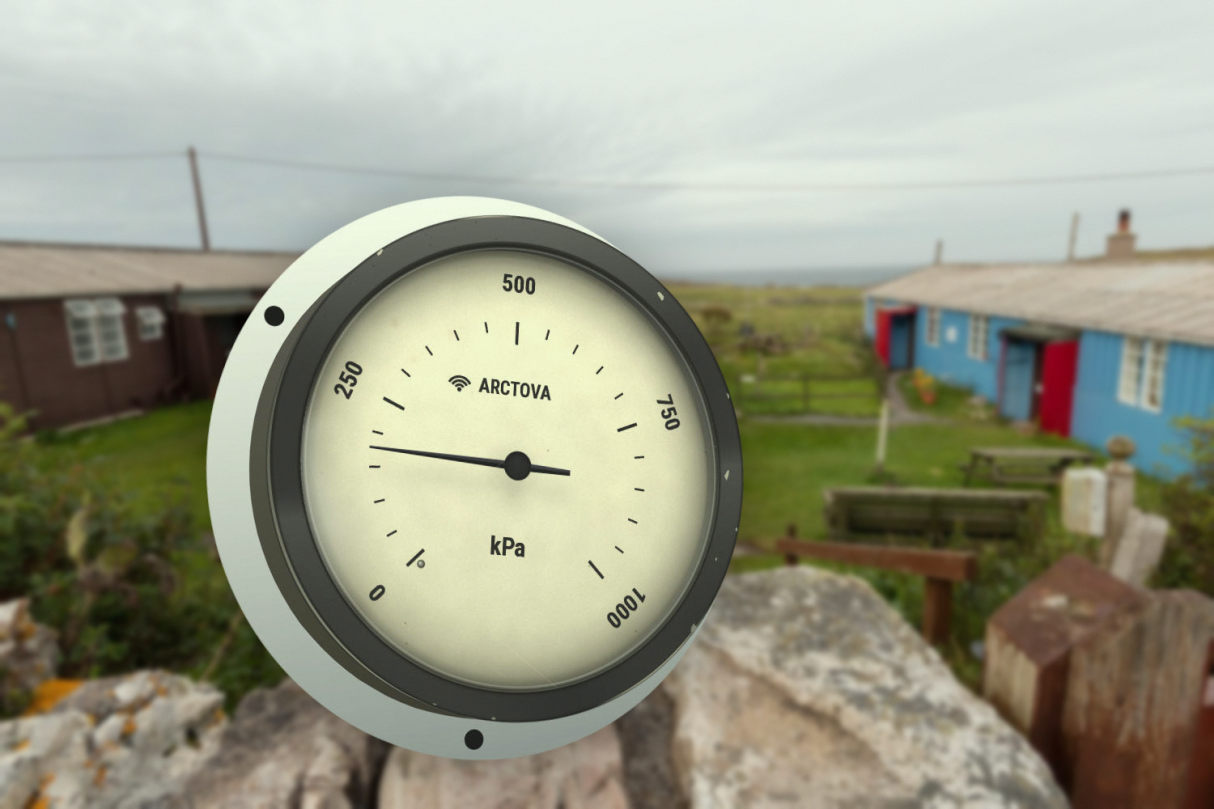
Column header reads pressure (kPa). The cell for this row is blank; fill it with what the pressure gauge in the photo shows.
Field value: 175 kPa
